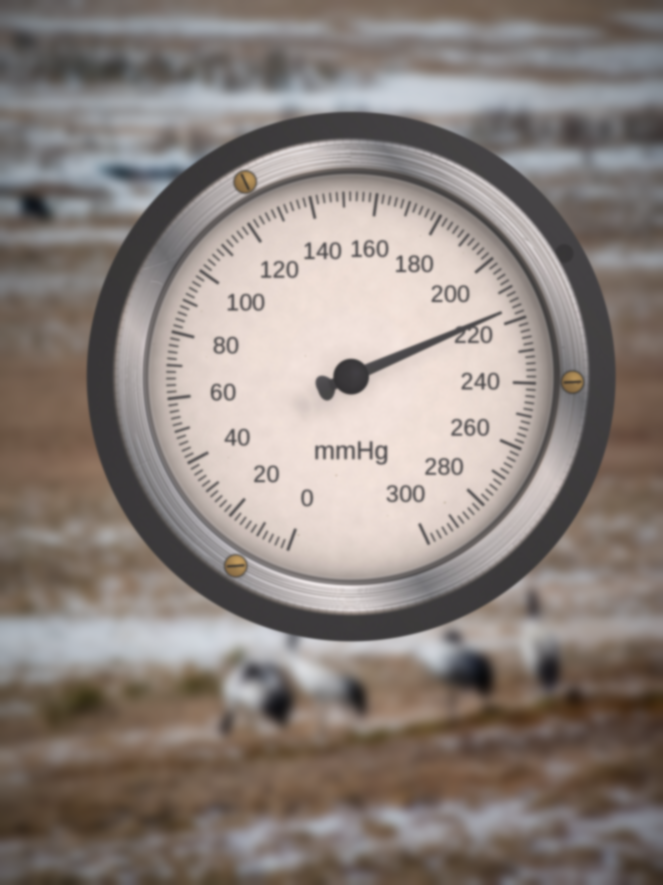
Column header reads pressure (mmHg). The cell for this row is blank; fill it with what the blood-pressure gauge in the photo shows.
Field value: 216 mmHg
